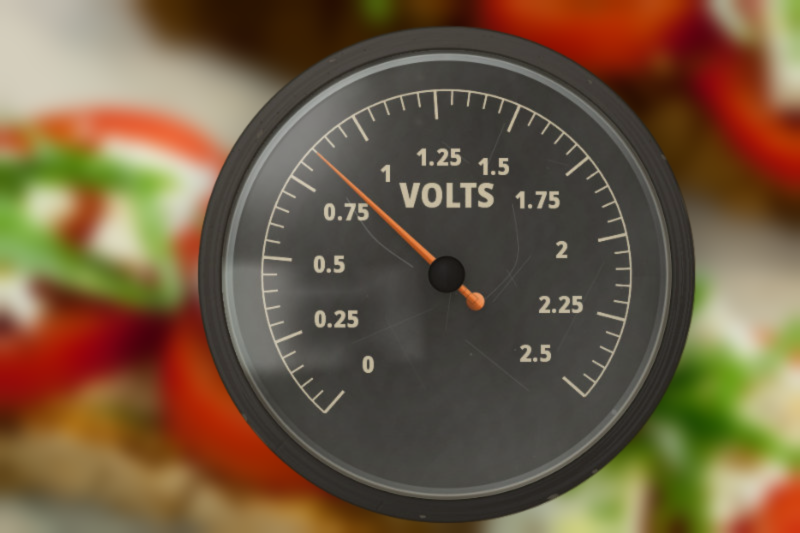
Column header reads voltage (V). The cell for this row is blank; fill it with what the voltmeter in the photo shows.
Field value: 0.85 V
